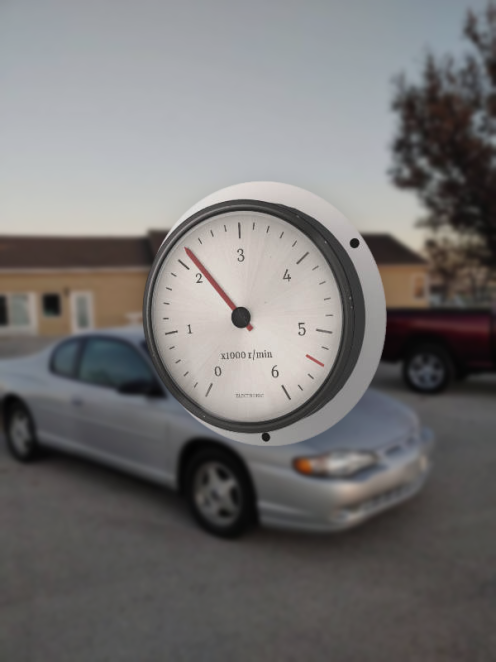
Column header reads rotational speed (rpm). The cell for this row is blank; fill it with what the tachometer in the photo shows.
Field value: 2200 rpm
